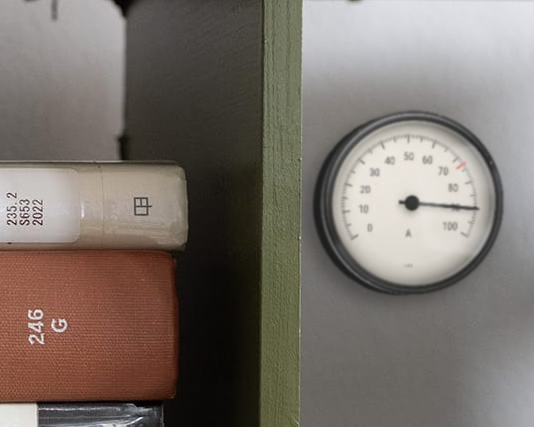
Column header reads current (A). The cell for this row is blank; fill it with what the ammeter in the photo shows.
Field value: 90 A
